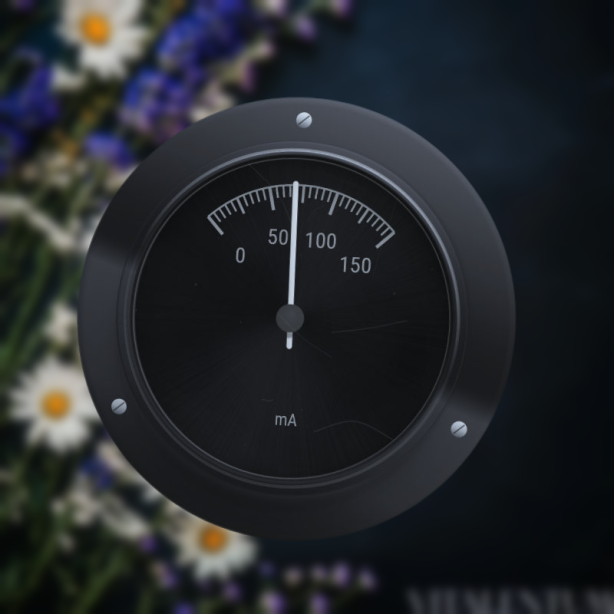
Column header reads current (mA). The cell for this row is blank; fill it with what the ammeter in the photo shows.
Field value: 70 mA
